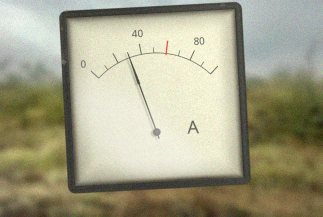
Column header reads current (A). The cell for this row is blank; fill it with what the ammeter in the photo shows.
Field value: 30 A
